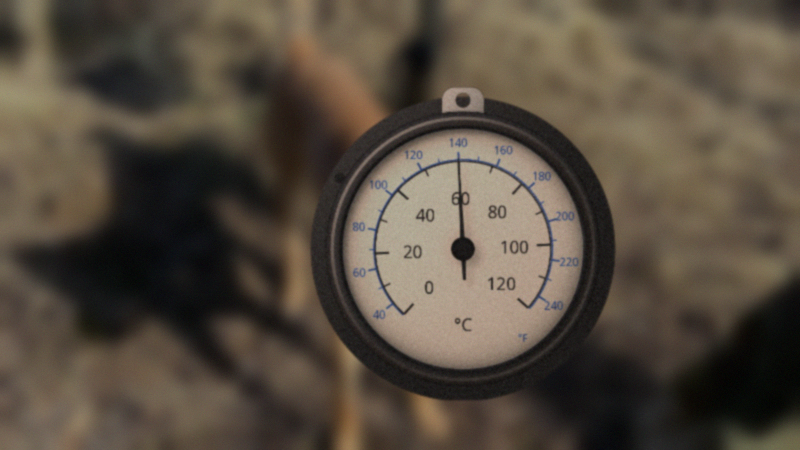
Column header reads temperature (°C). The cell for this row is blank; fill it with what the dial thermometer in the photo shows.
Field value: 60 °C
